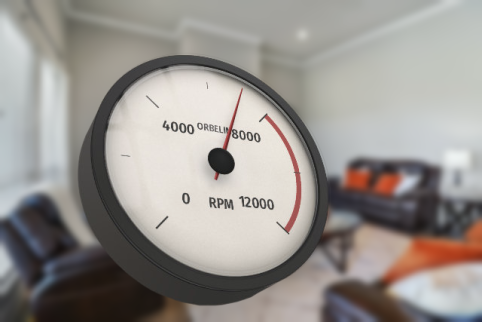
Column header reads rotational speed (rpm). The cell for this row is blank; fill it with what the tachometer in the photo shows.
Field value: 7000 rpm
